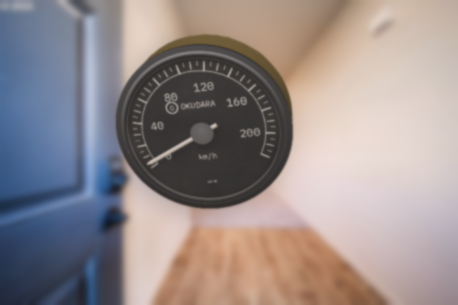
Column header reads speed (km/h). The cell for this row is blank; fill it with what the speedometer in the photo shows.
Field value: 5 km/h
